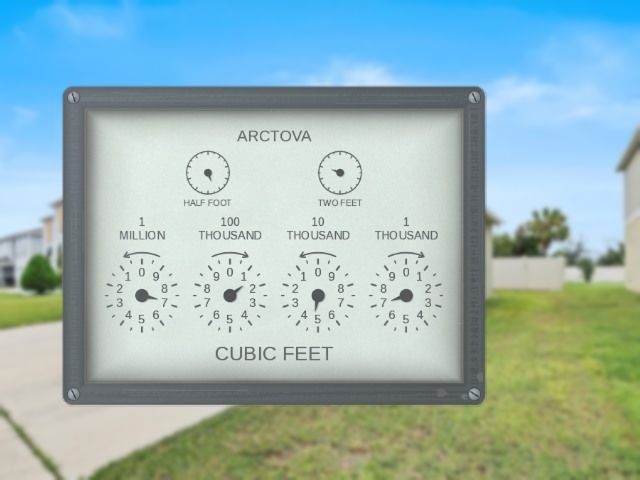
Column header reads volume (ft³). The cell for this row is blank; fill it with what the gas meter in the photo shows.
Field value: 714700 ft³
